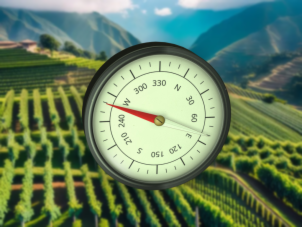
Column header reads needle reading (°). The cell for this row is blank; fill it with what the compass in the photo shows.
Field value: 260 °
